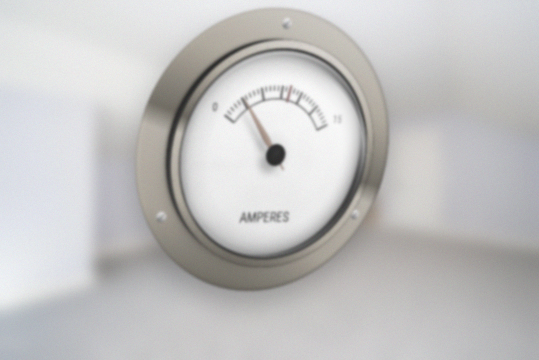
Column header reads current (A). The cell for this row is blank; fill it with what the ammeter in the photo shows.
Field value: 2.5 A
